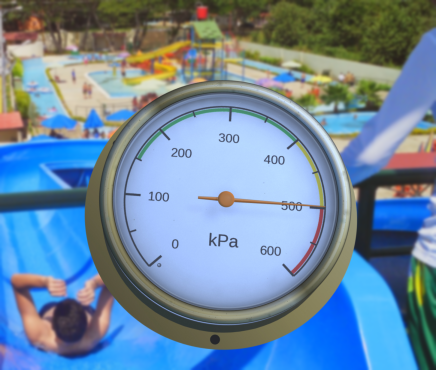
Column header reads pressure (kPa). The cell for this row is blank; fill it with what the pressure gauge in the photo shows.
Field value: 500 kPa
